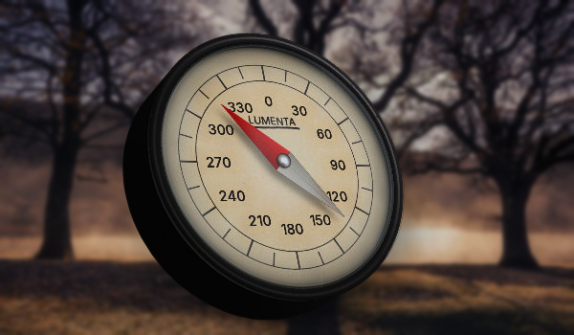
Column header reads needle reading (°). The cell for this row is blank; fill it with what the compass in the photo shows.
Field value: 315 °
